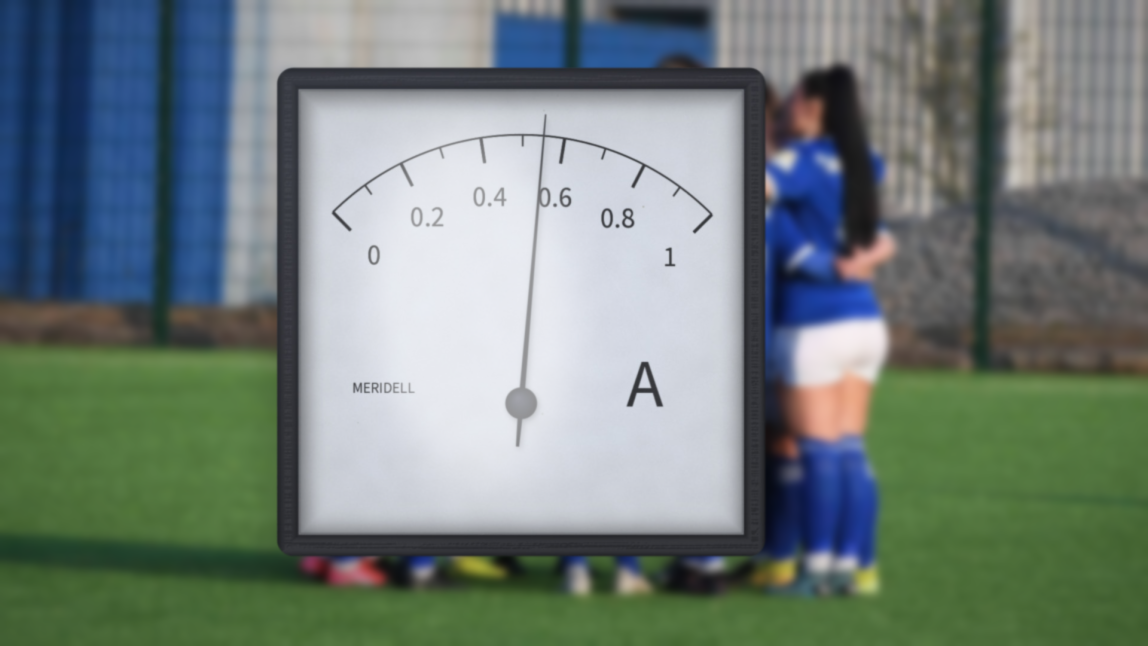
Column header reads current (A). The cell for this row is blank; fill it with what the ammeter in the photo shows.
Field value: 0.55 A
